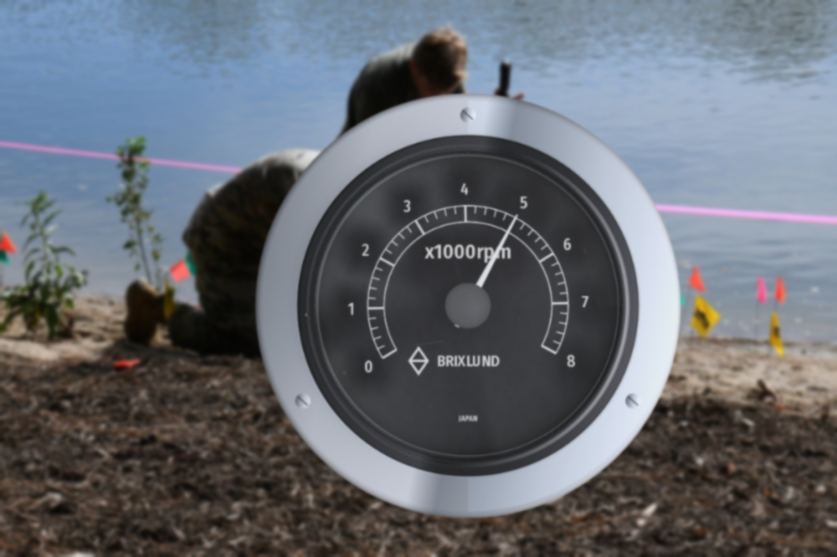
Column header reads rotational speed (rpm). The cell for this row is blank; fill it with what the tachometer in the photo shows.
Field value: 5000 rpm
